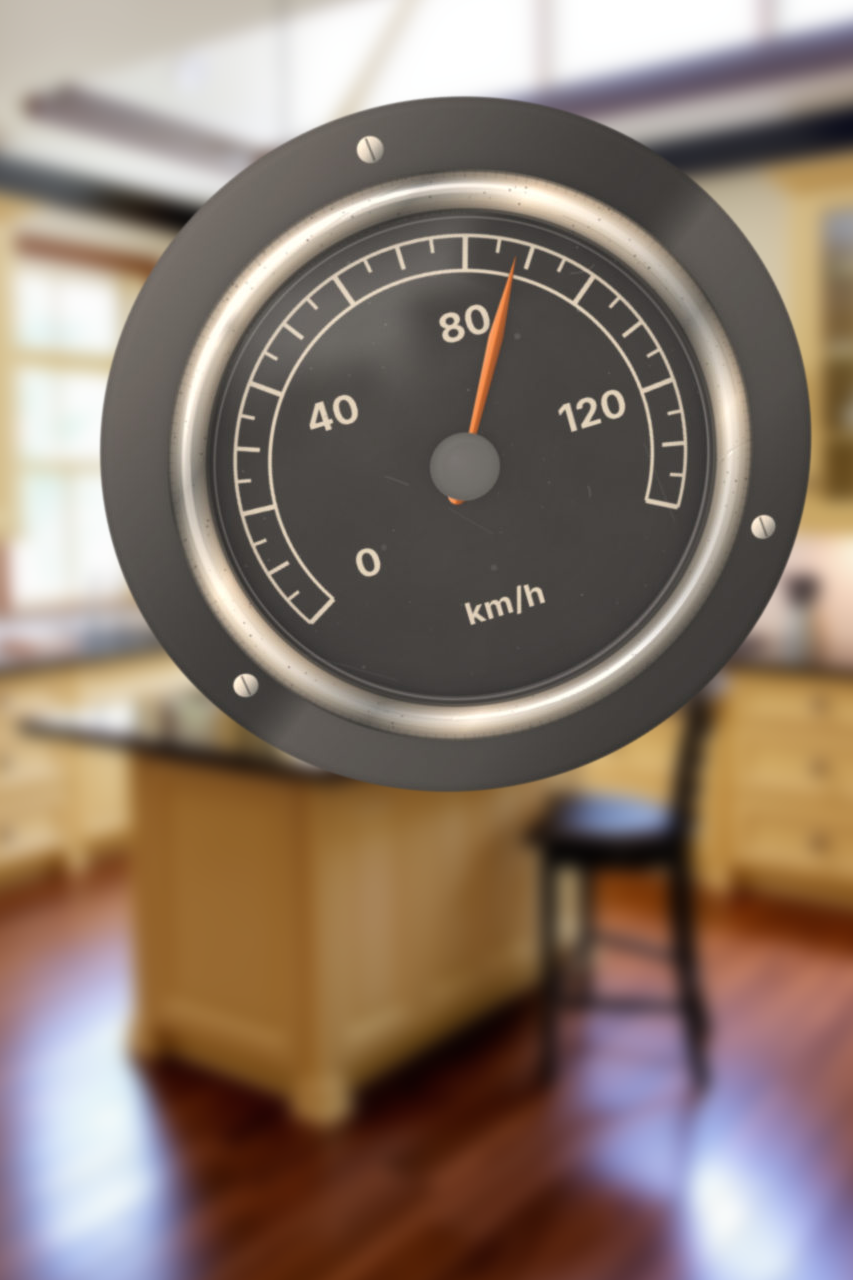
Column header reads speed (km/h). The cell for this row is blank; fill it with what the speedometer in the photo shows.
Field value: 87.5 km/h
